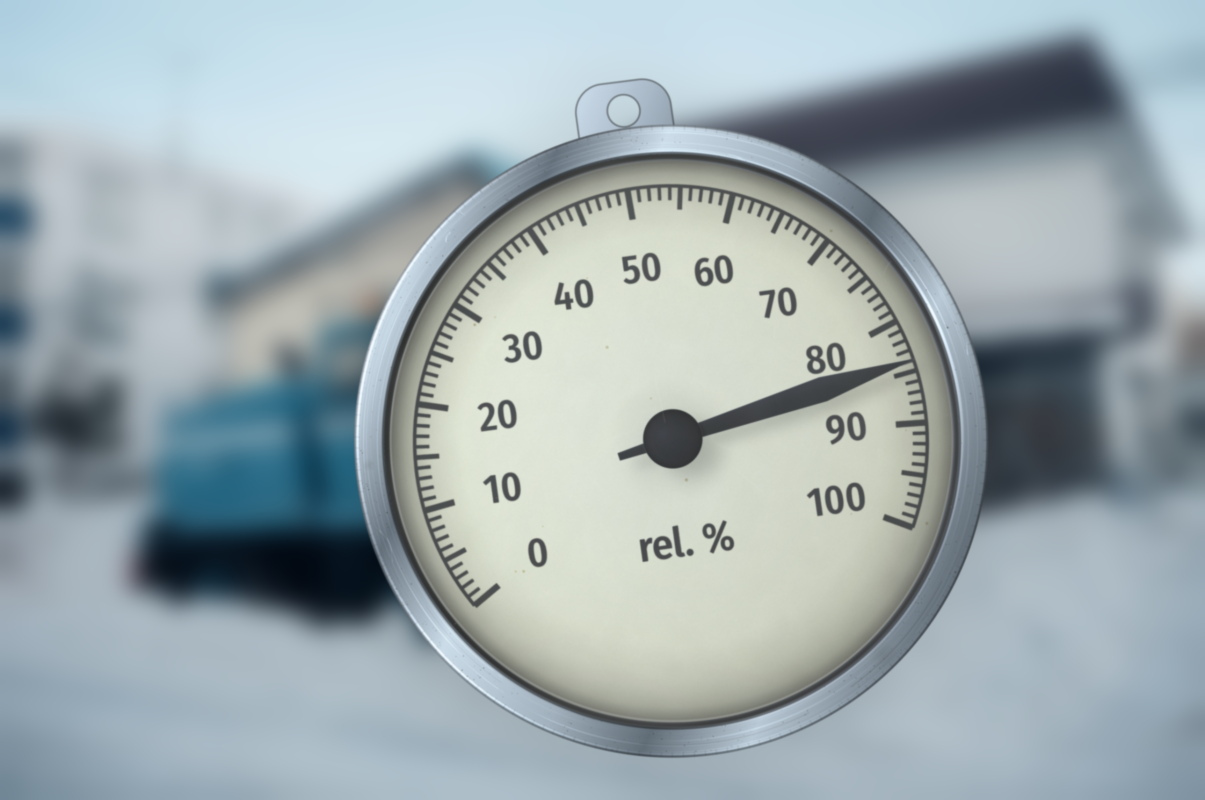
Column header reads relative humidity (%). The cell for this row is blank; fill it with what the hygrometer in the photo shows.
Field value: 84 %
